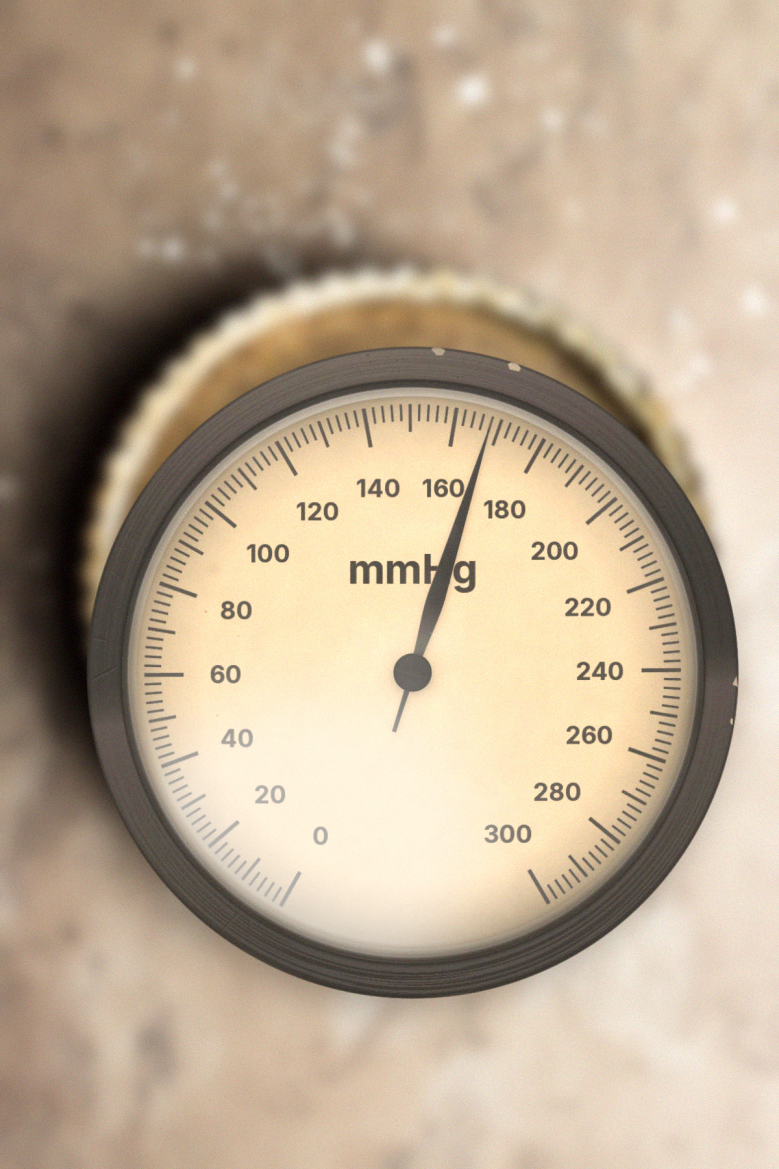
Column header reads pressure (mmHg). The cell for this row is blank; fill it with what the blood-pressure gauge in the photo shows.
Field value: 168 mmHg
